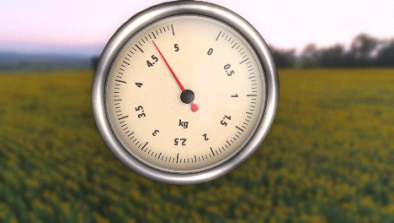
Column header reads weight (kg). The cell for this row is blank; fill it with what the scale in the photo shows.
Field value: 4.7 kg
